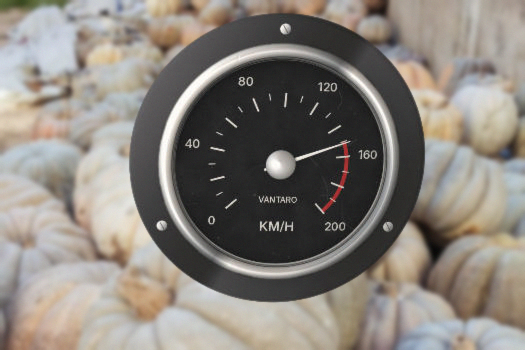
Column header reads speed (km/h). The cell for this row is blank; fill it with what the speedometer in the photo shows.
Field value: 150 km/h
